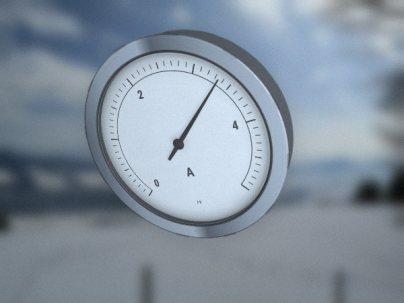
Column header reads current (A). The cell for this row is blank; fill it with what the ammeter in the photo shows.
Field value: 3.35 A
